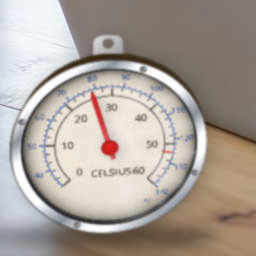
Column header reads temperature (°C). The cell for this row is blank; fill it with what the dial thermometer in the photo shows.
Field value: 26 °C
